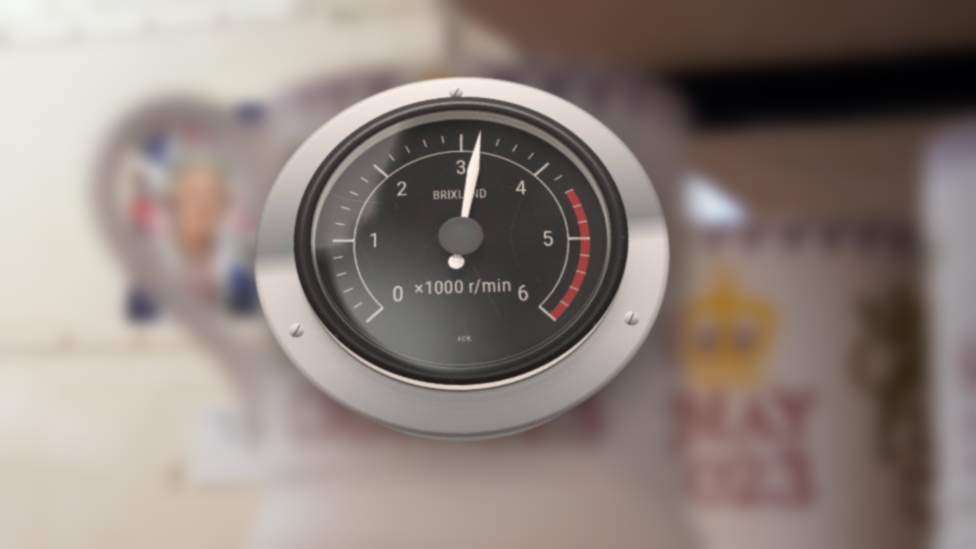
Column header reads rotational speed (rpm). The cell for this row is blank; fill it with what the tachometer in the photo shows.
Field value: 3200 rpm
